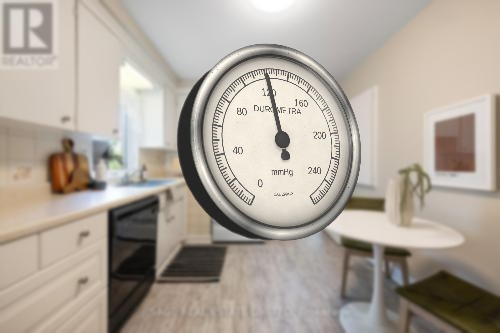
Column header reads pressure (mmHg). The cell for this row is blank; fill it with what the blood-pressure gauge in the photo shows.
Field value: 120 mmHg
